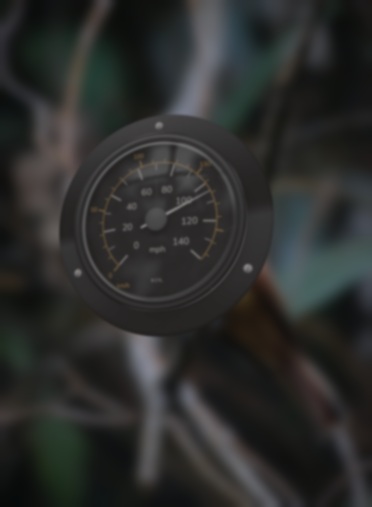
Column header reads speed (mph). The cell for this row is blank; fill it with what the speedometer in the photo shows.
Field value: 105 mph
